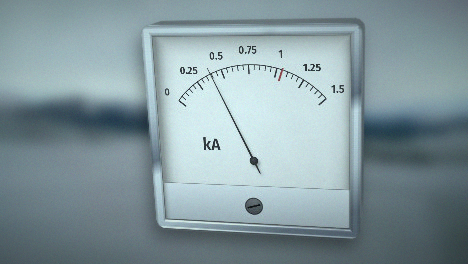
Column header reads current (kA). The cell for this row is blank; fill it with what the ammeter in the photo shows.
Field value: 0.4 kA
